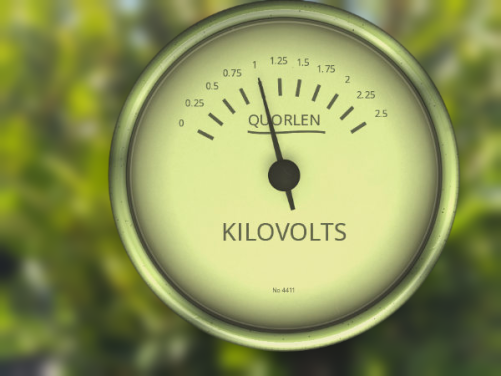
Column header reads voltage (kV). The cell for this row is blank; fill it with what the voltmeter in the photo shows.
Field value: 1 kV
